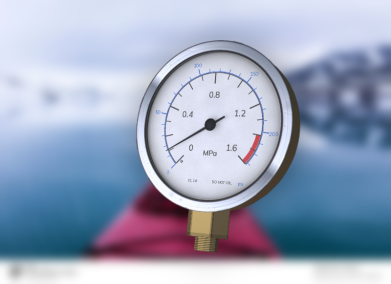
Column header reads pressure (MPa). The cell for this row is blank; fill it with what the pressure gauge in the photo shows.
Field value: 0.1 MPa
